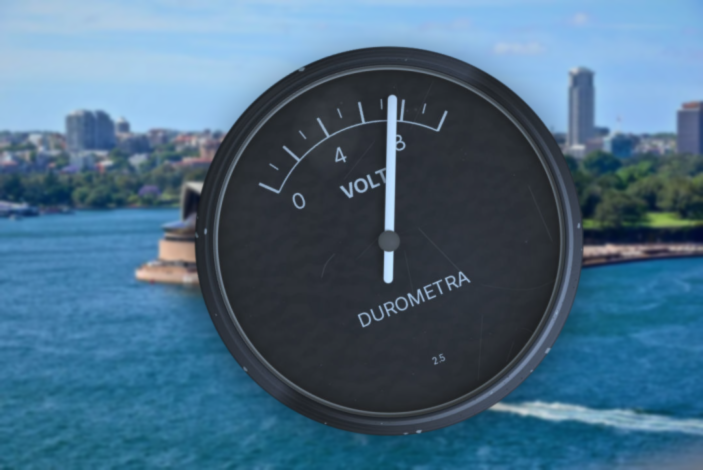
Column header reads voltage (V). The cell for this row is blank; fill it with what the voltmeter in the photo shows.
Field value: 7.5 V
